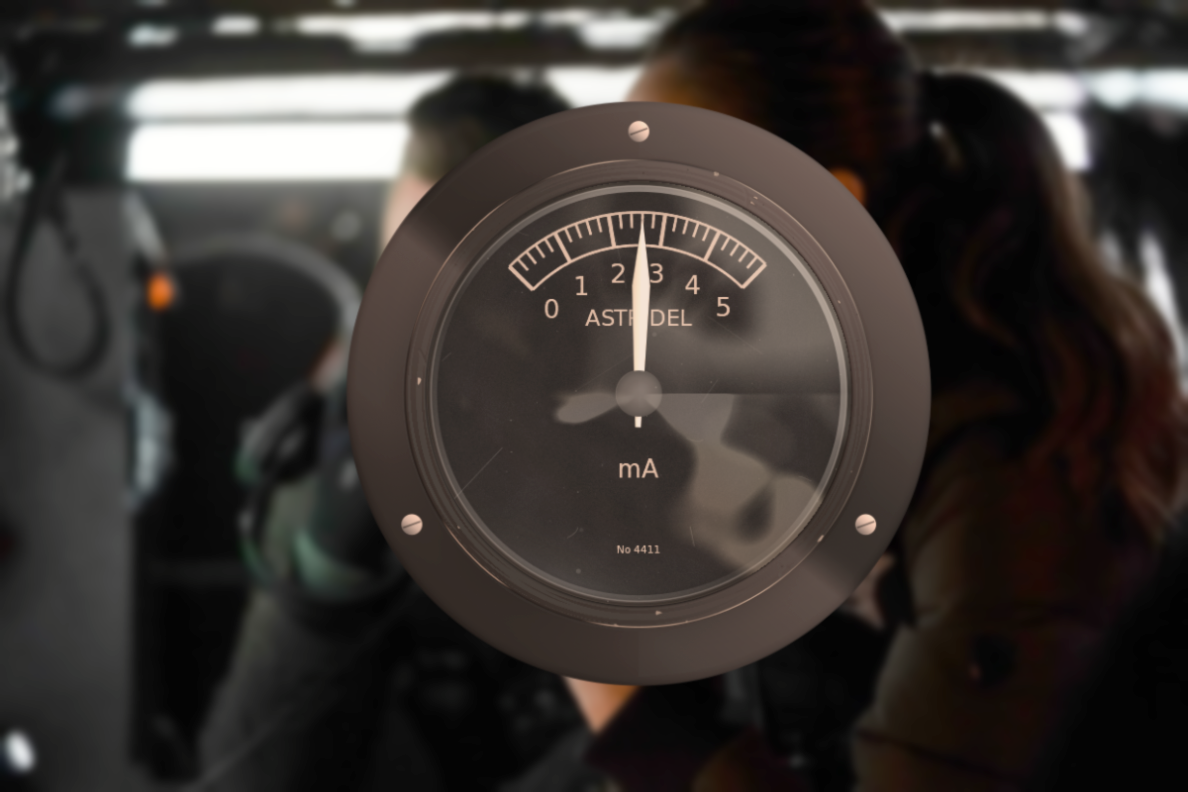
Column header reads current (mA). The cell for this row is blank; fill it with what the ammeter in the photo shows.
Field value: 2.6 mA
